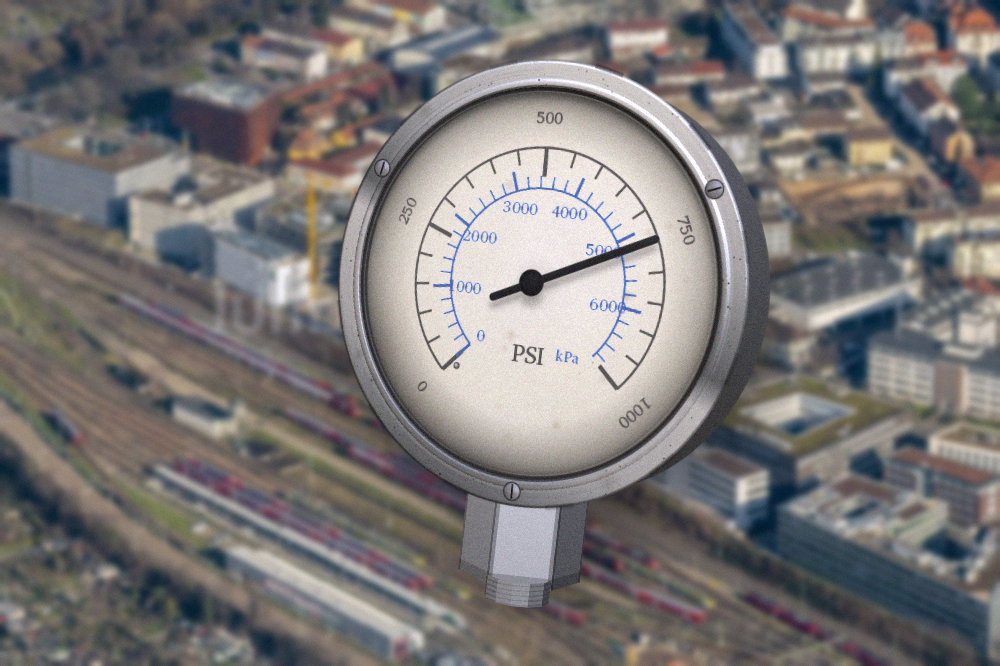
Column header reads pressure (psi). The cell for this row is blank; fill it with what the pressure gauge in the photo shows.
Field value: 750 psi
